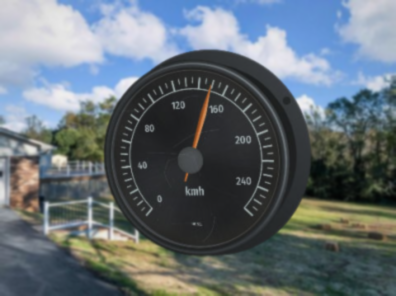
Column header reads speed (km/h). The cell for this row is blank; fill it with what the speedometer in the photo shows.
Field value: 150 km/h
